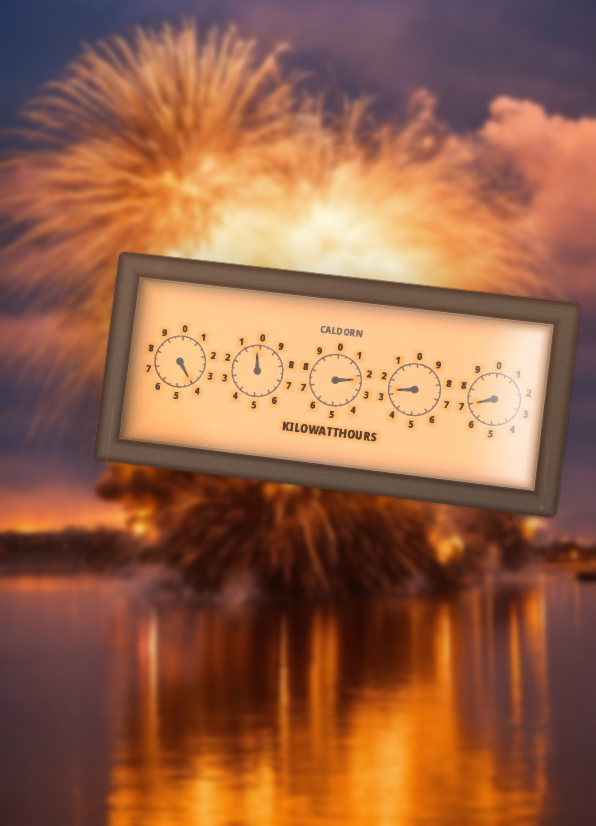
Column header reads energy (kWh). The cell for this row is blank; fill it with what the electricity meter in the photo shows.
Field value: 40227 kWh
